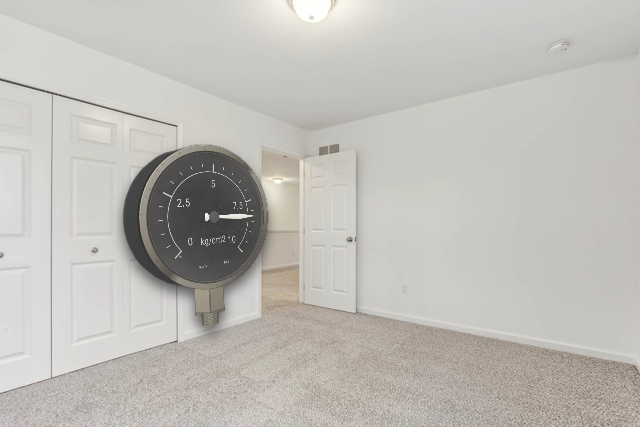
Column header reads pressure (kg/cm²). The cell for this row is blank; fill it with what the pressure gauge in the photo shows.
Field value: 8.25 kg/cm²
